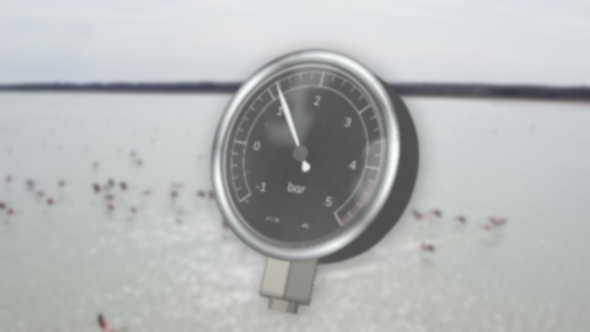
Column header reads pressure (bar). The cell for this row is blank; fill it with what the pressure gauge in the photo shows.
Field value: 1.2 bar
